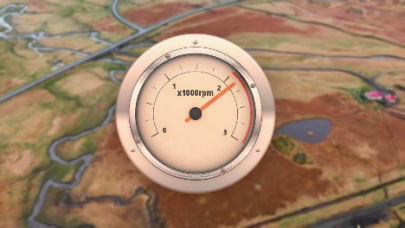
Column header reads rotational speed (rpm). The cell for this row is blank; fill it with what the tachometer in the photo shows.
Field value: 2125 rpm
